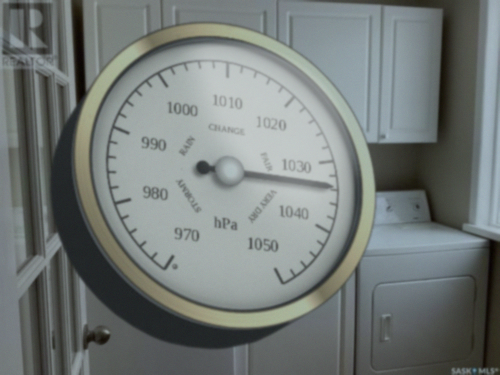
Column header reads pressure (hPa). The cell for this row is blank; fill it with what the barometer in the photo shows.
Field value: 1034 hPa
